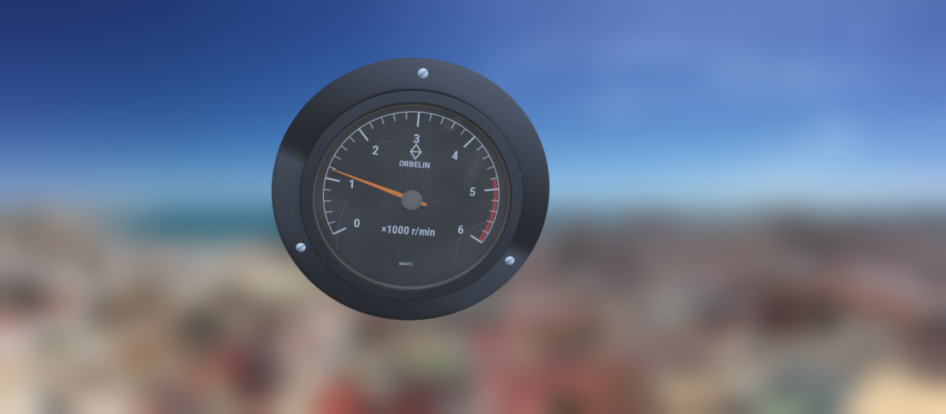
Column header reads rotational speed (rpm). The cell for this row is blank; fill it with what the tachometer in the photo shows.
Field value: 1200 rpm
